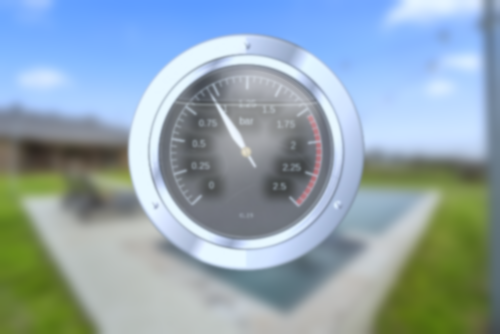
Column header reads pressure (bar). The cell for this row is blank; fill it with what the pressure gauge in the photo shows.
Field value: 0.95 bar
